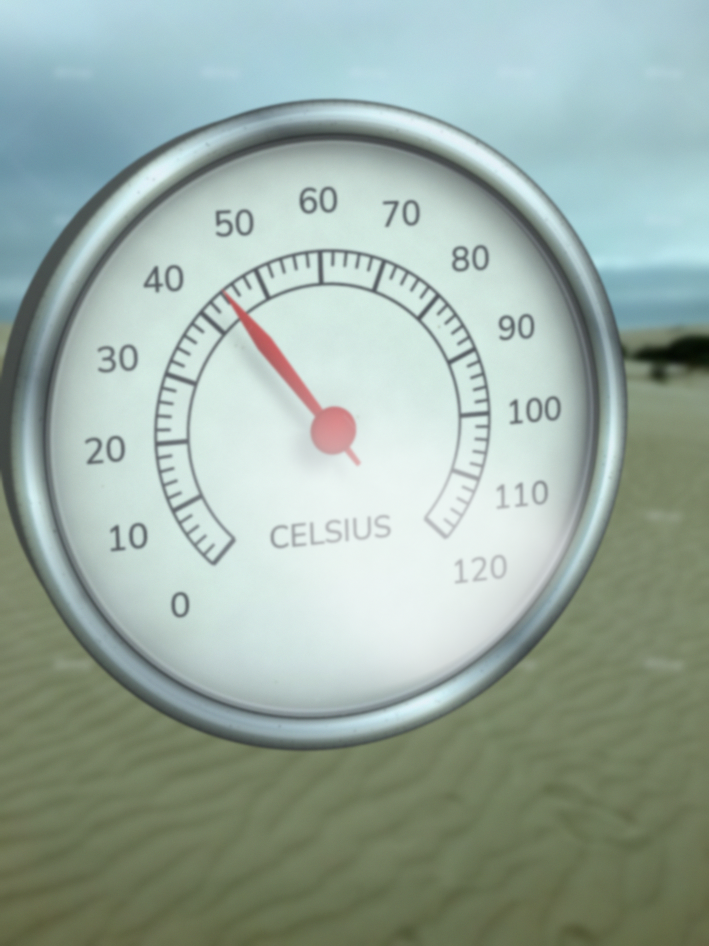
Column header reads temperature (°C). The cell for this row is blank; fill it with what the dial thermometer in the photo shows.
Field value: 44 °C
